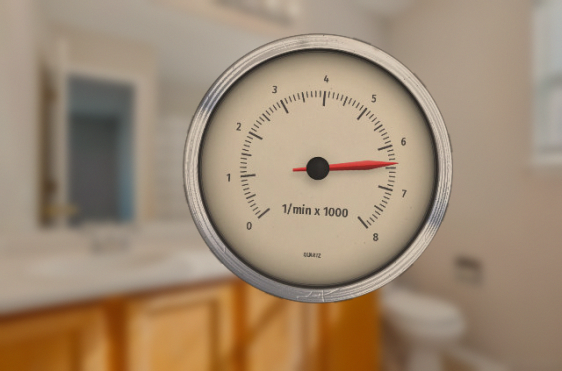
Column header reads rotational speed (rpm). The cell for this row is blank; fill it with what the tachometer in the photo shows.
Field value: 6400 rpm
